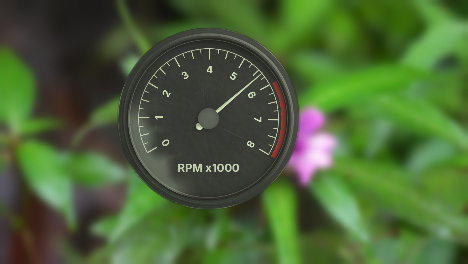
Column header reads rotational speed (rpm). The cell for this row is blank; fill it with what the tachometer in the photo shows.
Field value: 5625 rpm
